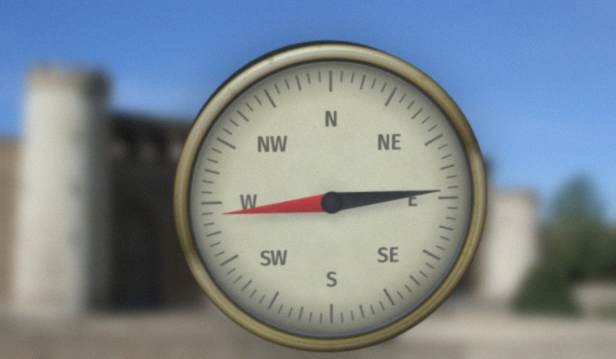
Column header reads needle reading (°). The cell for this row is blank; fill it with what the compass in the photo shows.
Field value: 265 °
